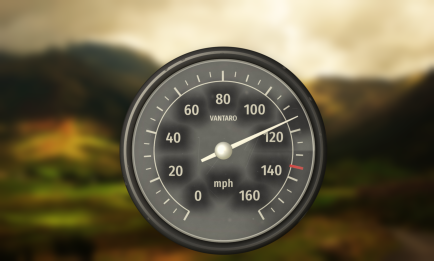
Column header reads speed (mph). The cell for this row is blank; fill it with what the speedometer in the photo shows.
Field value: 115 mph
